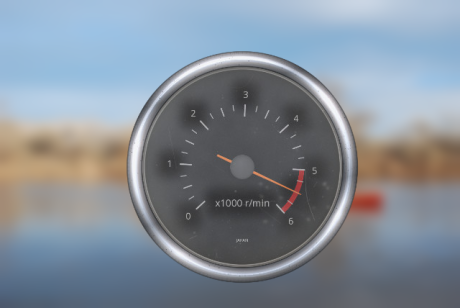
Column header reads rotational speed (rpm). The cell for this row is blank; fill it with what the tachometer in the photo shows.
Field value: 5500 rpm
